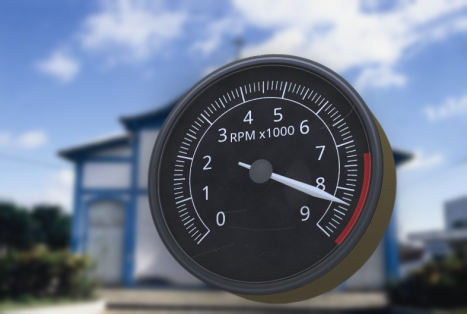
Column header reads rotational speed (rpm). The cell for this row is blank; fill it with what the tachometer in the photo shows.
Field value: 8300 rpm
